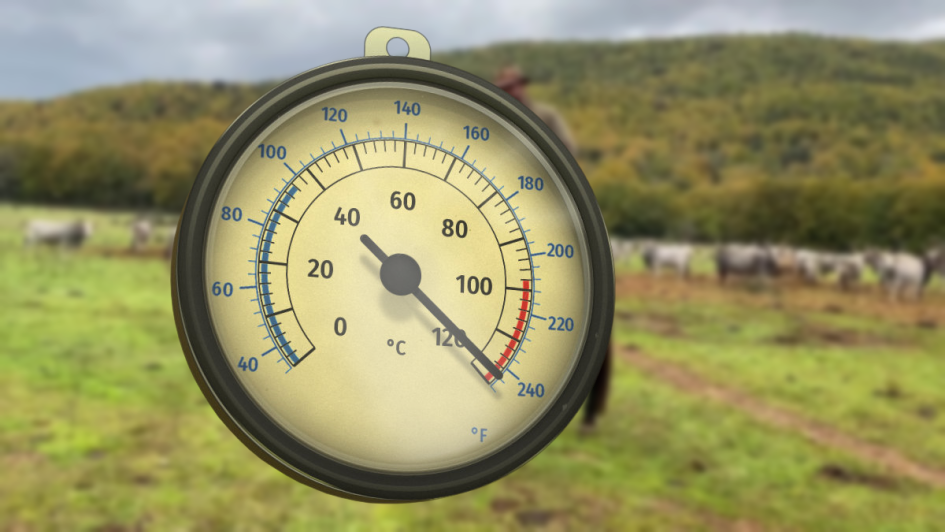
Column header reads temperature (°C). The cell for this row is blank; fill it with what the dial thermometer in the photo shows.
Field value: 118 °C
